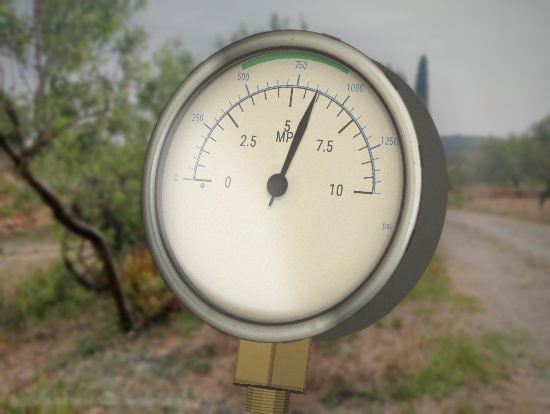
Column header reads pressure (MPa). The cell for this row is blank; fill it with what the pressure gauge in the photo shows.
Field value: 6 MPa
